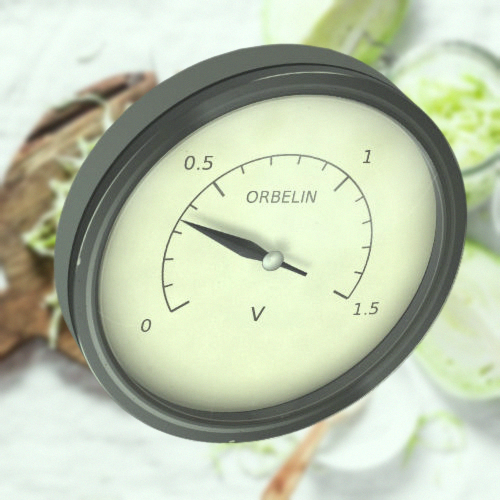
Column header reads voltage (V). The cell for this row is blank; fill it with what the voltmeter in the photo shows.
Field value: 0.35 V
